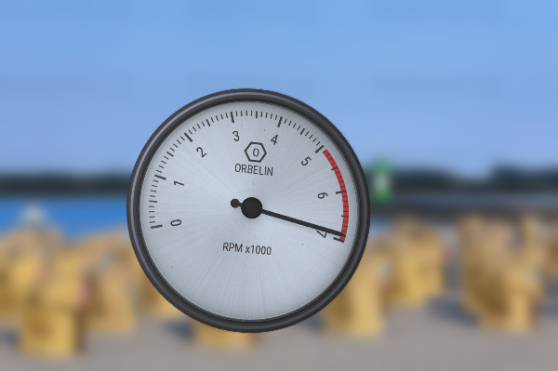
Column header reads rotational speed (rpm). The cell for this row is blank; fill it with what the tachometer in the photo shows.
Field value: 6900 rpm
